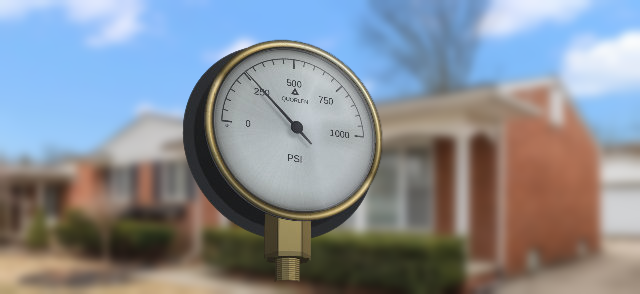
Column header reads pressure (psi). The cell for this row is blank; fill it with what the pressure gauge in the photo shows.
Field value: 250 psi
